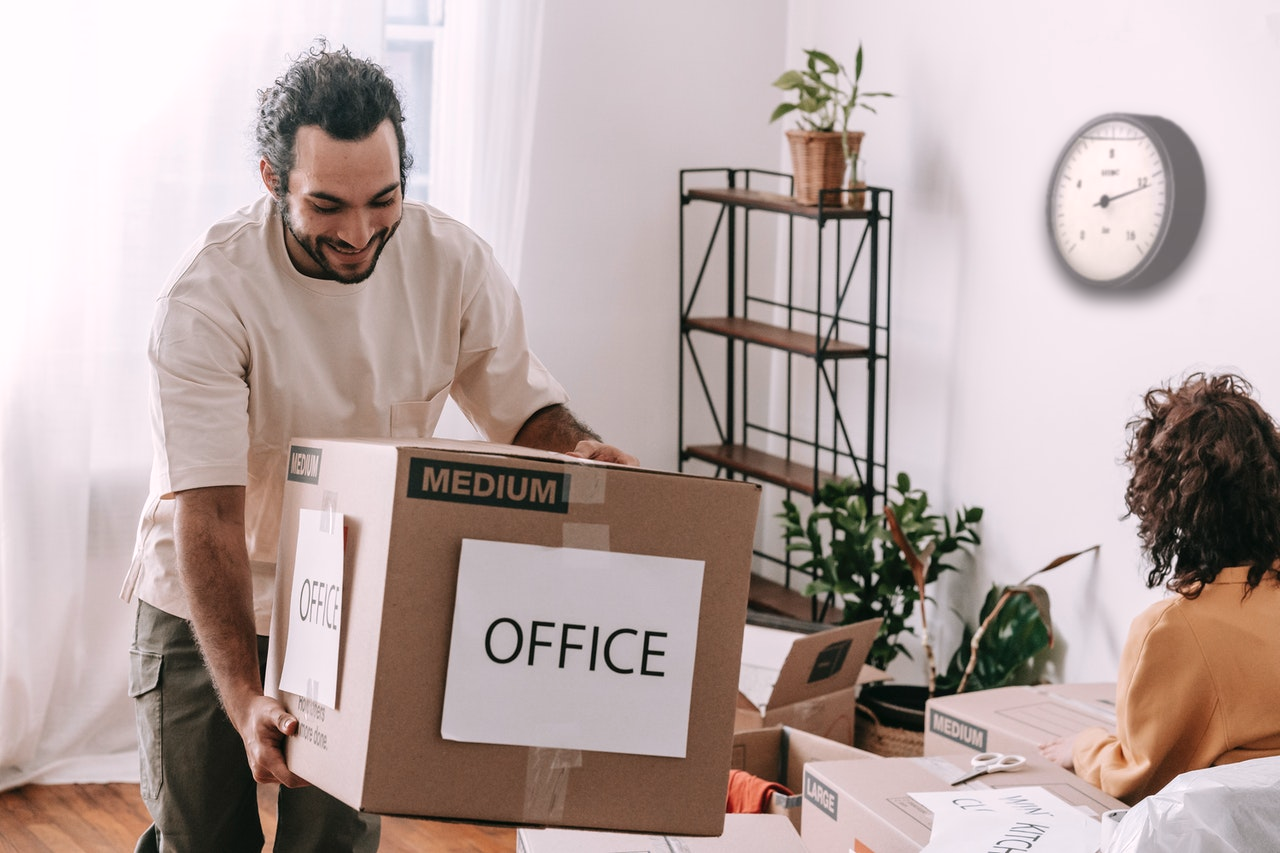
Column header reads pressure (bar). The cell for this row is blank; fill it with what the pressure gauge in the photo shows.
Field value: 12.5 bar
